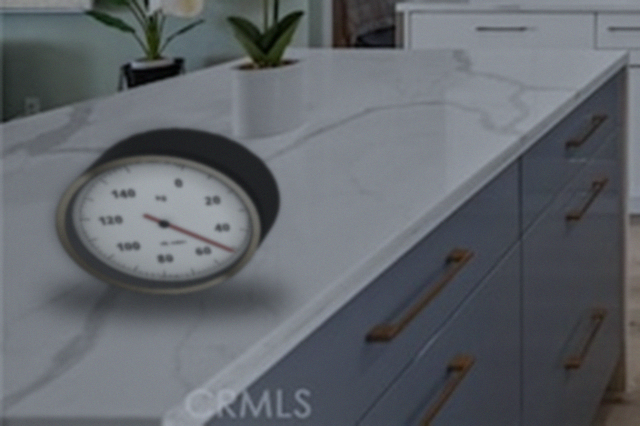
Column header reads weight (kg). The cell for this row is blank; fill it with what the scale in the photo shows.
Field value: 50 kg
